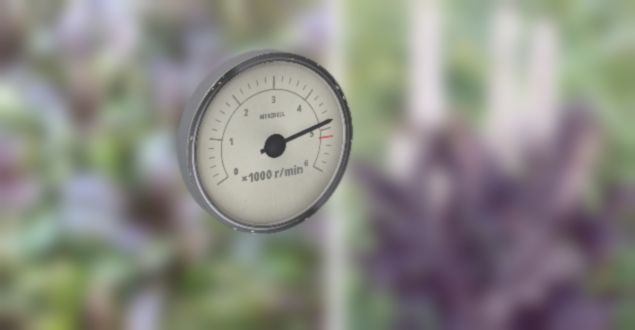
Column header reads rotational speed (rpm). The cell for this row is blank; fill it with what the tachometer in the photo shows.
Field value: 4800 rpm
